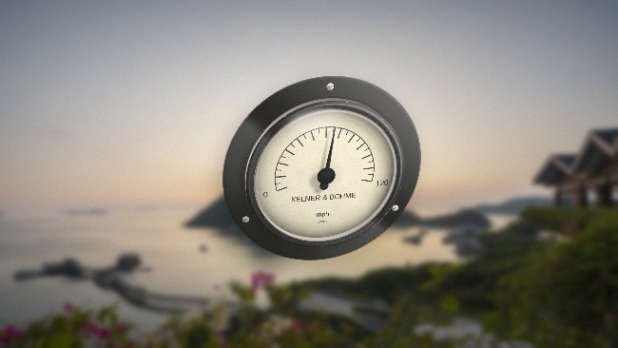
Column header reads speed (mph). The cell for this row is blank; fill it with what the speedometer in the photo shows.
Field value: 65 mph
